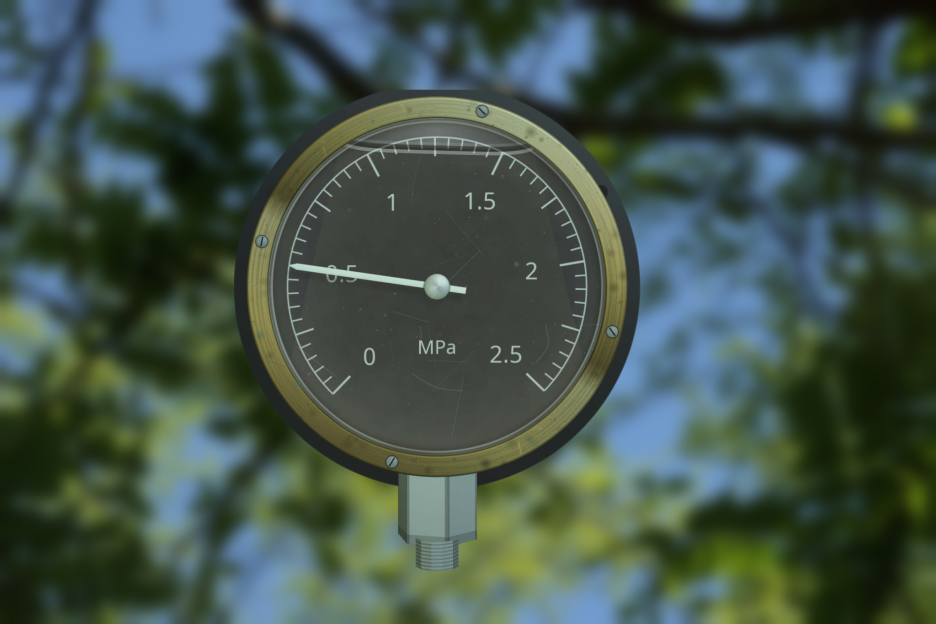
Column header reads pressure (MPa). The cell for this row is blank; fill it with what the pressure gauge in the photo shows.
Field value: 0.5 MPa
